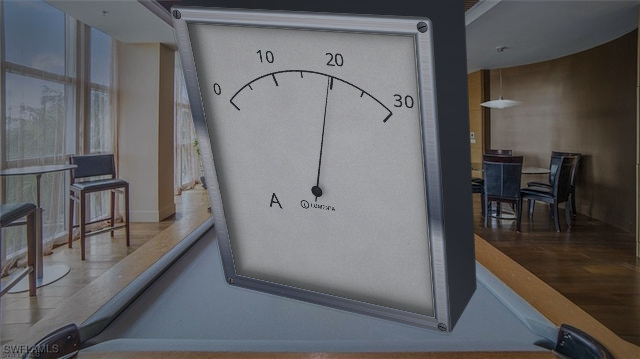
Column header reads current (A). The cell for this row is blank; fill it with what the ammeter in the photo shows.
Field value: 20 A
